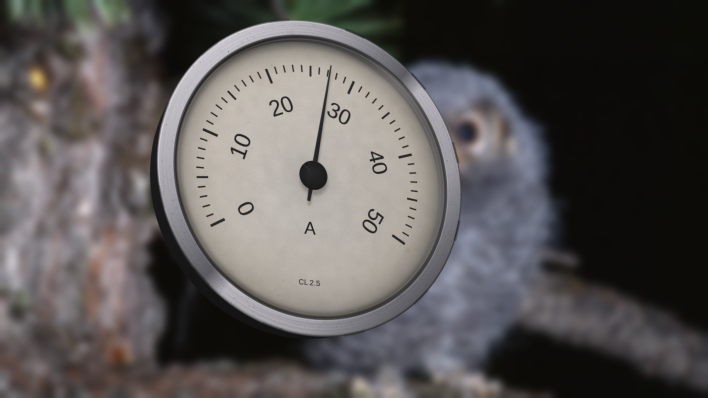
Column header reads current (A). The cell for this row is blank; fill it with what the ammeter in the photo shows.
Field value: 27 A
